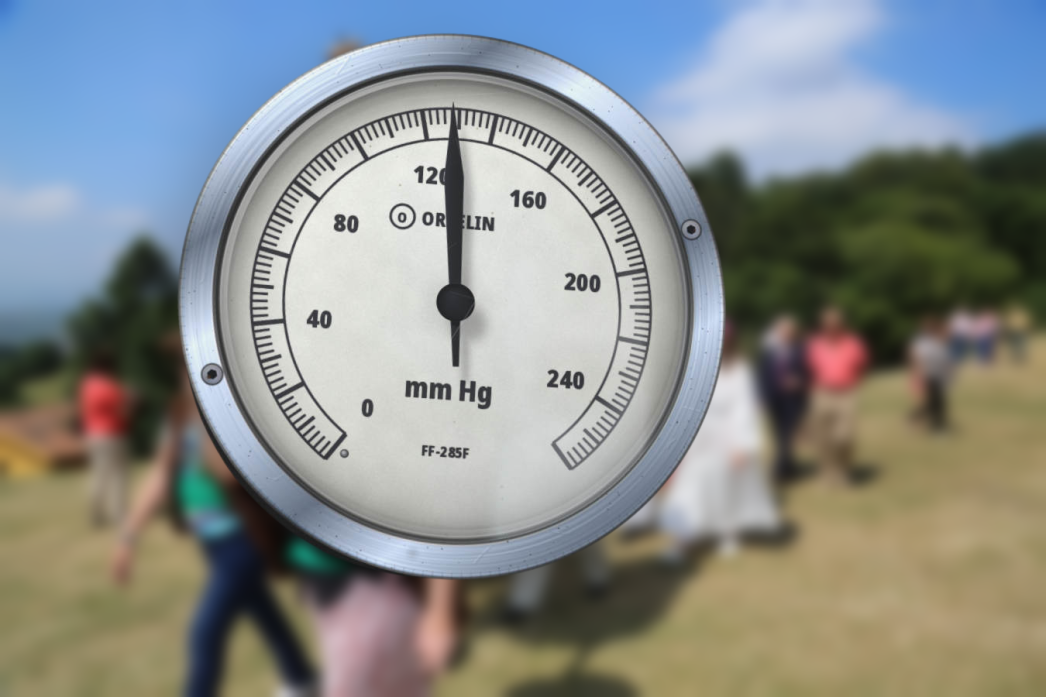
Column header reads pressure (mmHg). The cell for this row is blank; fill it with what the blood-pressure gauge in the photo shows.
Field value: 128 mmHg
